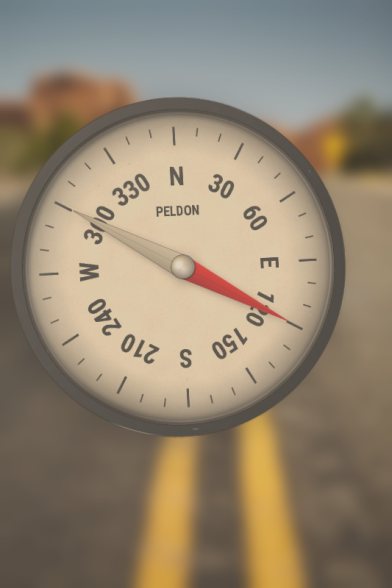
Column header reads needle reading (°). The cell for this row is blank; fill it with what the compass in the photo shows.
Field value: 120 °
